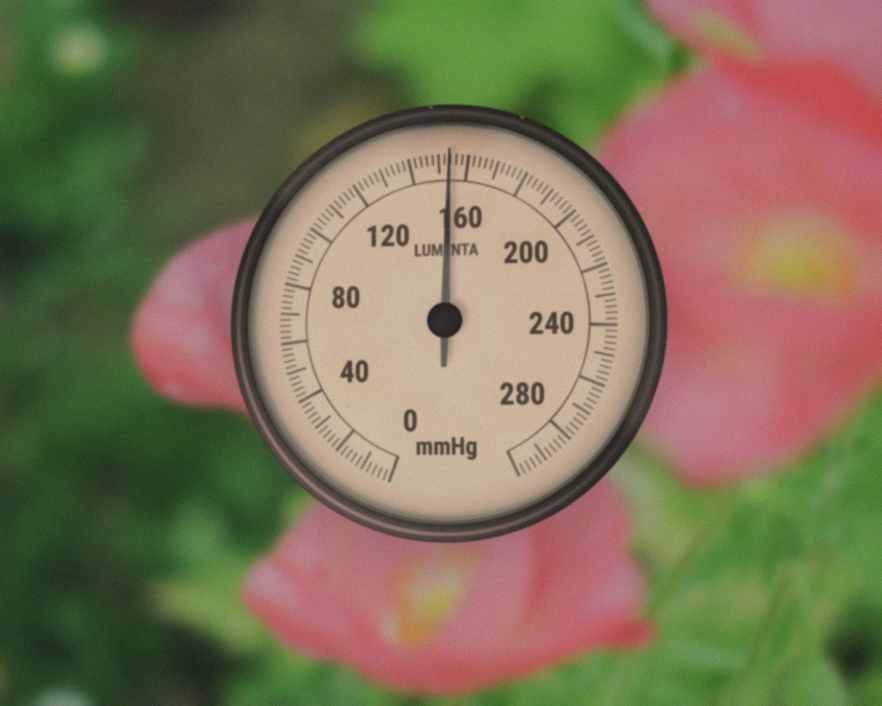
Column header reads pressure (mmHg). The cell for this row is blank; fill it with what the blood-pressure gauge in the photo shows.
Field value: 154 mmHg
